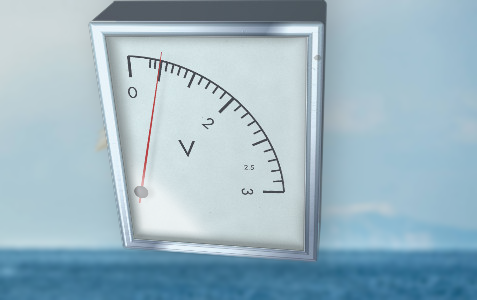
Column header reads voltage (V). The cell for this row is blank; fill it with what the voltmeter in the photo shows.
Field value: 1 V
